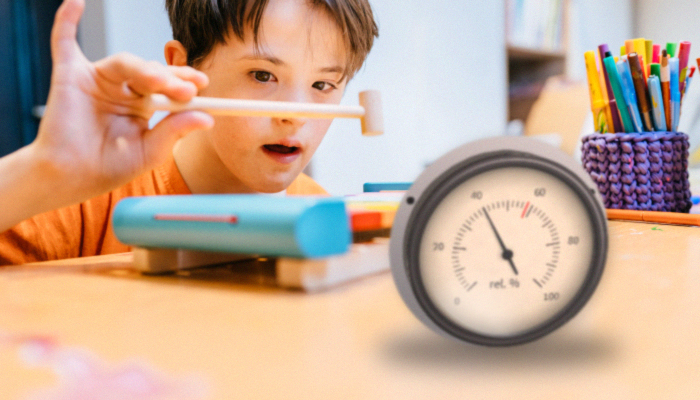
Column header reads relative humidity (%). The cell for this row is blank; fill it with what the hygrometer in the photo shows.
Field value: 40 %
